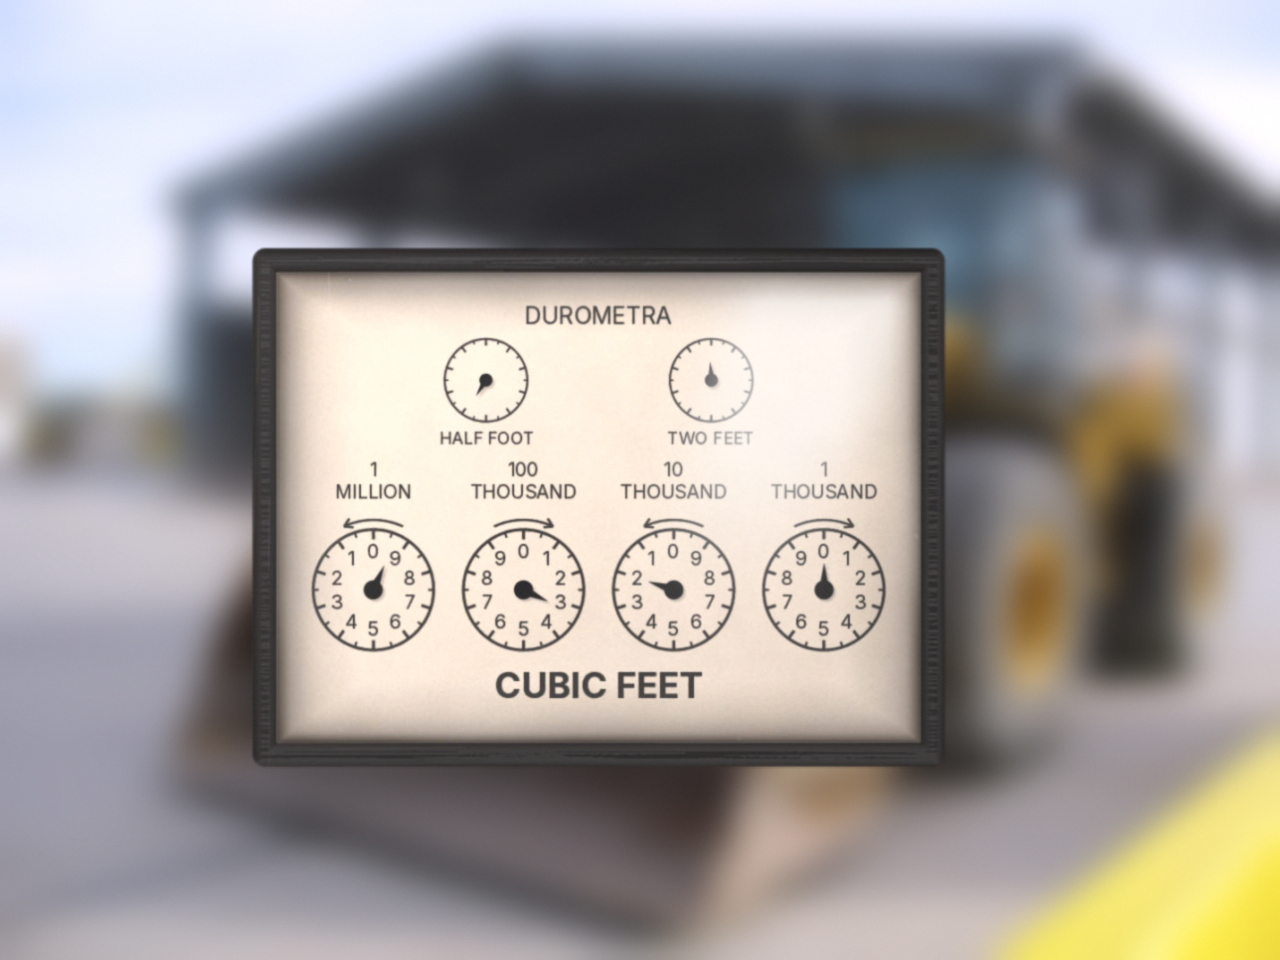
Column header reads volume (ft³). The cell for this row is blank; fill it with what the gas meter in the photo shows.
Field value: 932000 ft³
